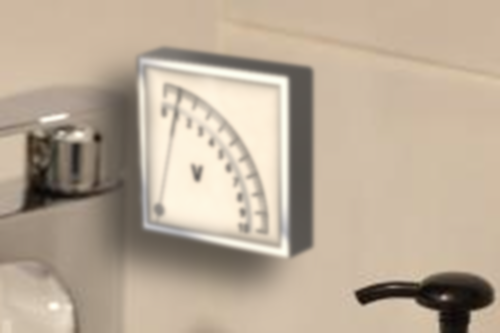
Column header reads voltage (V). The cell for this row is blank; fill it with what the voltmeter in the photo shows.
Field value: 1 V
